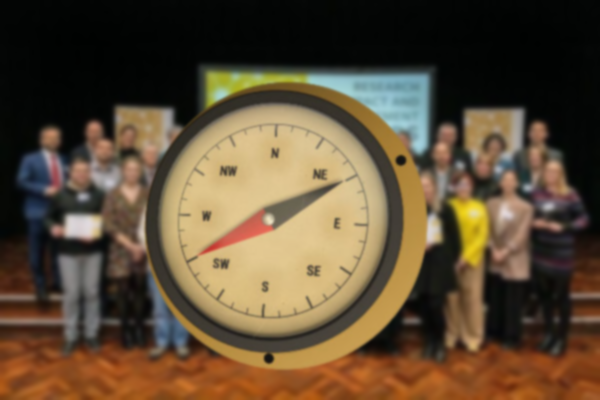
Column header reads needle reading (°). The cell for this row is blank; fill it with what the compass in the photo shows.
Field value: 240 °
